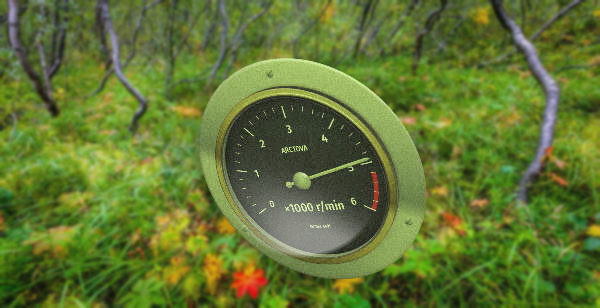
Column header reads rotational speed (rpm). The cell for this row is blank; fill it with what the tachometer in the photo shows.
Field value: 4900 rpm
